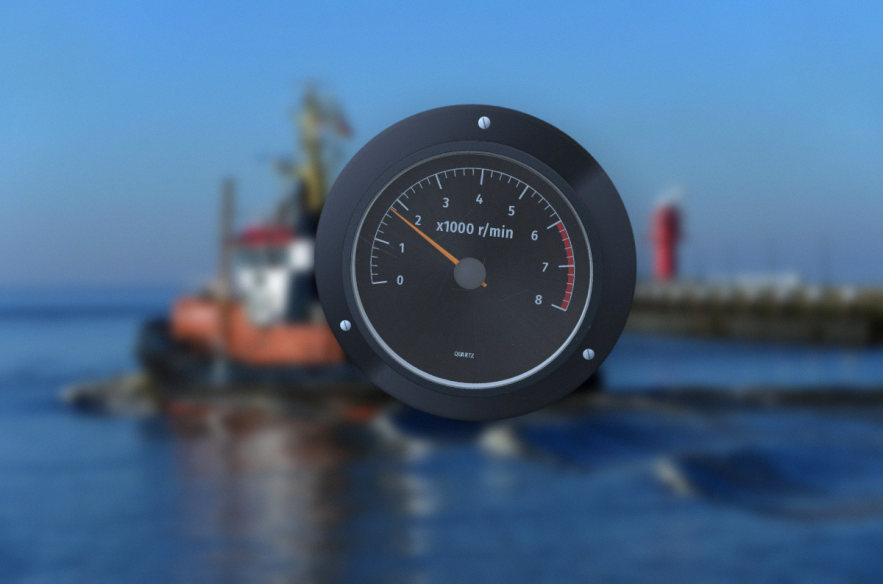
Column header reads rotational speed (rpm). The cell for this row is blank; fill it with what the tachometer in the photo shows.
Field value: 1800 rpm
